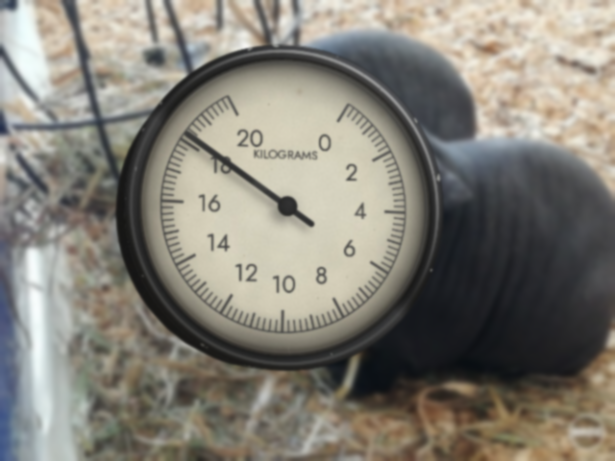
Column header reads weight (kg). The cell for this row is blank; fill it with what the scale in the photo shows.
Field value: 18.2 kg
